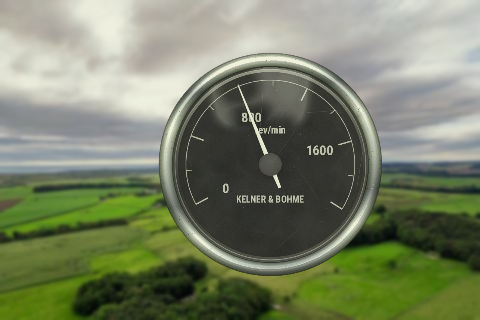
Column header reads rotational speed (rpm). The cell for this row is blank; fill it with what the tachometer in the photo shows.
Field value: 800 rpm
